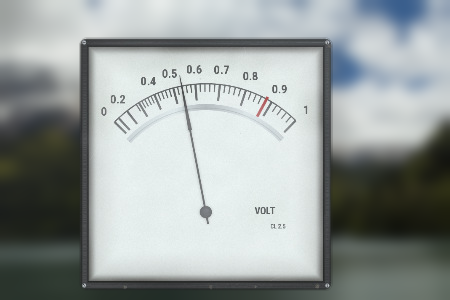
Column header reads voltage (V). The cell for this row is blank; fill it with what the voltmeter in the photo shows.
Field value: 0.54 V
